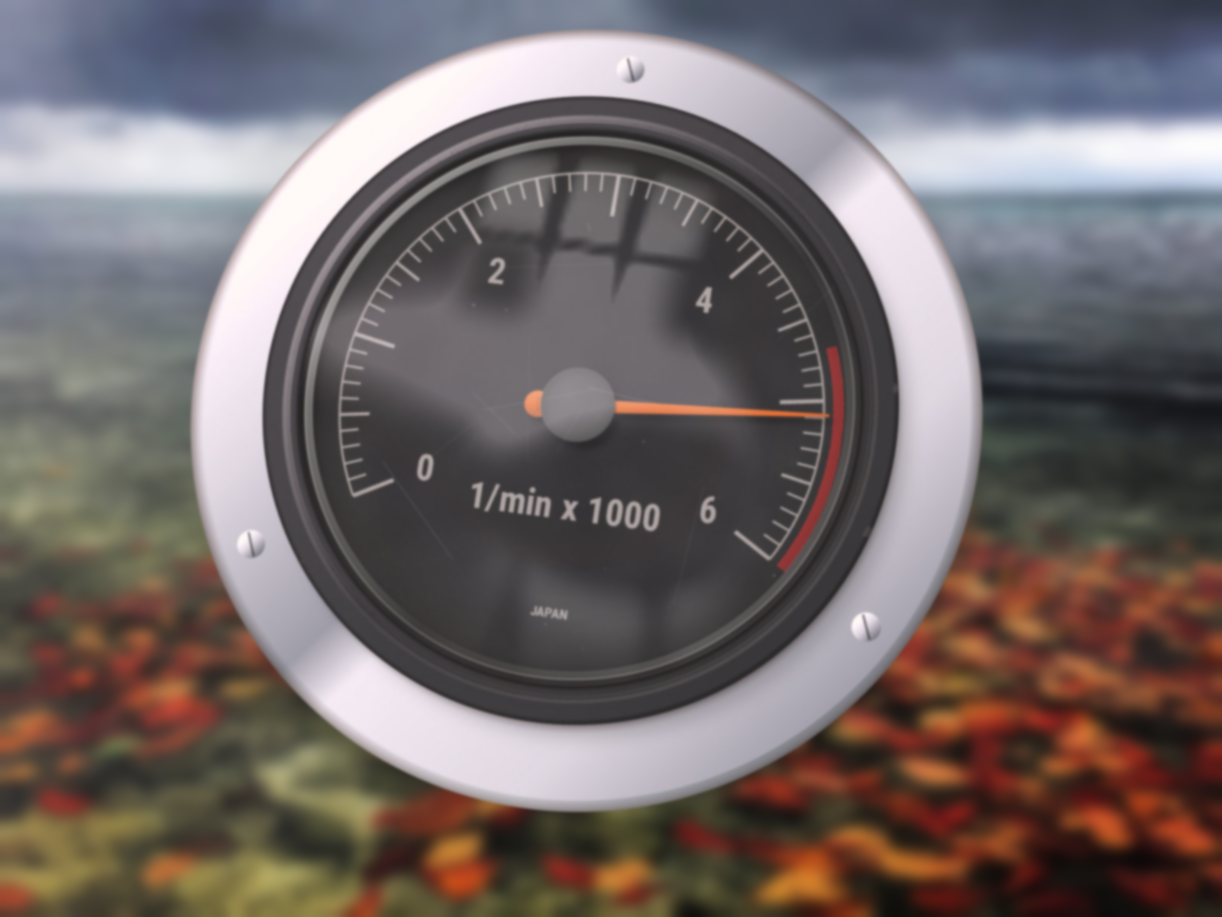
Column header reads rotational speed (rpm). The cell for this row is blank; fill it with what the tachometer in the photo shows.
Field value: 5100 rpm
